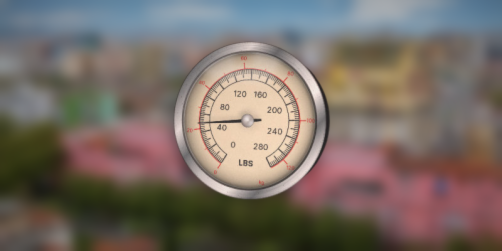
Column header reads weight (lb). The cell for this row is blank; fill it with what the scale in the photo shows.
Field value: 50 lb
